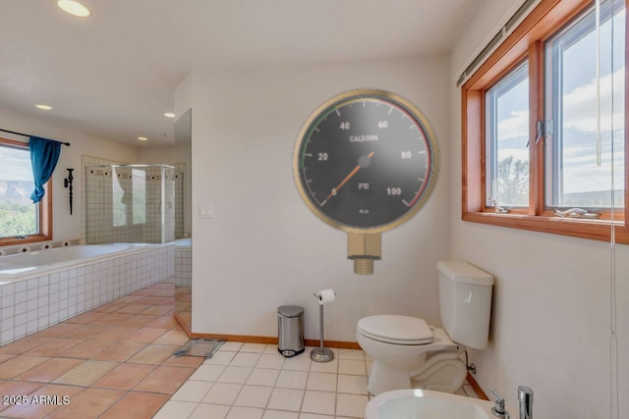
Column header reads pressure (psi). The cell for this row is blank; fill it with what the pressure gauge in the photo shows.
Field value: 0 psi
